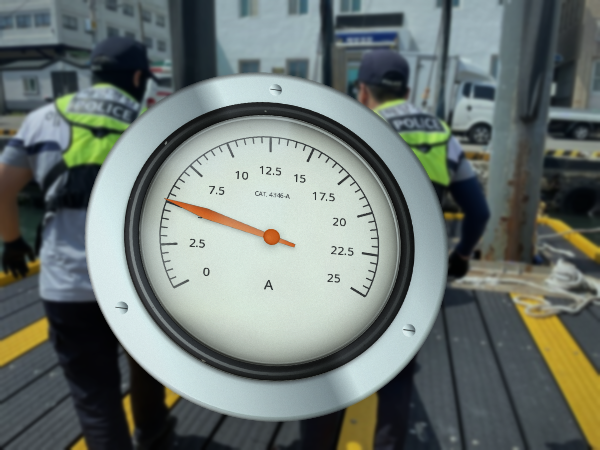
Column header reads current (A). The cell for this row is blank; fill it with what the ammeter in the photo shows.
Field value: 5 A
